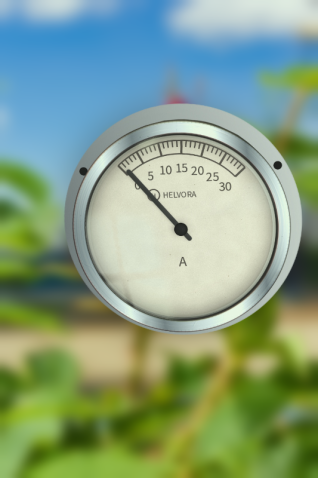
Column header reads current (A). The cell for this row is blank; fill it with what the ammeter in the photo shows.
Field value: 1 A
